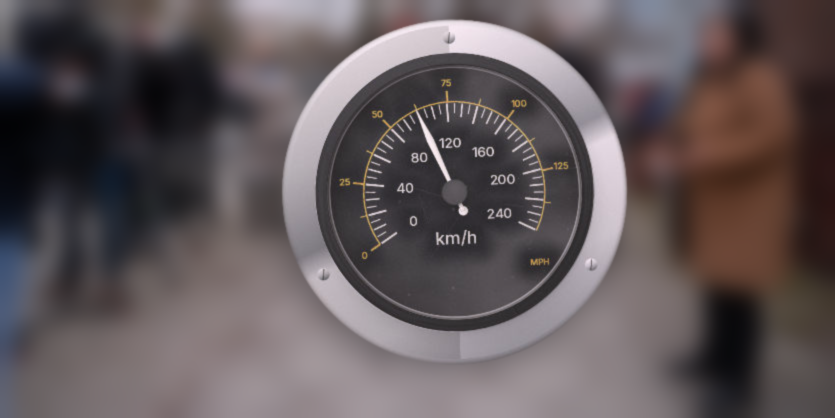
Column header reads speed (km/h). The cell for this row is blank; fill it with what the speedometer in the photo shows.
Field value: 100 km/h
